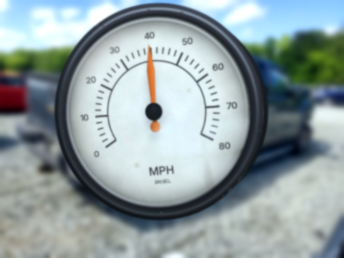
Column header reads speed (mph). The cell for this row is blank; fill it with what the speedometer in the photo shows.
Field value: 40 mph
